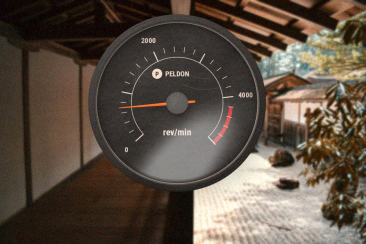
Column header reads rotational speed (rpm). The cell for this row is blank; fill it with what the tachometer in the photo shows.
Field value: 700 rpm
